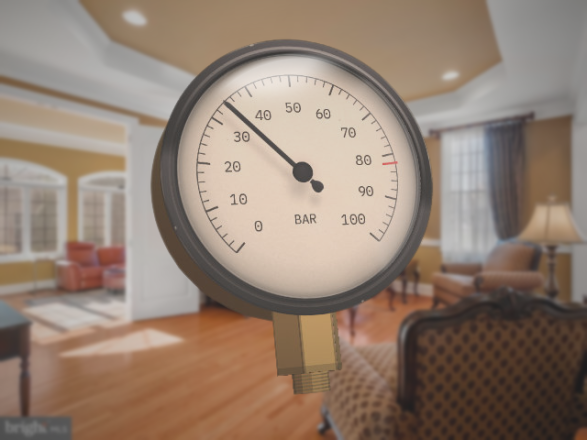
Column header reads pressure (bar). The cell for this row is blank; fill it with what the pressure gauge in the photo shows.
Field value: 34 bar
